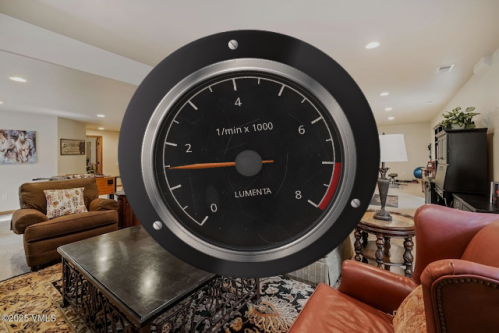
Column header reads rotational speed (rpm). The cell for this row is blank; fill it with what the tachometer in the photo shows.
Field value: 1500 rpm
